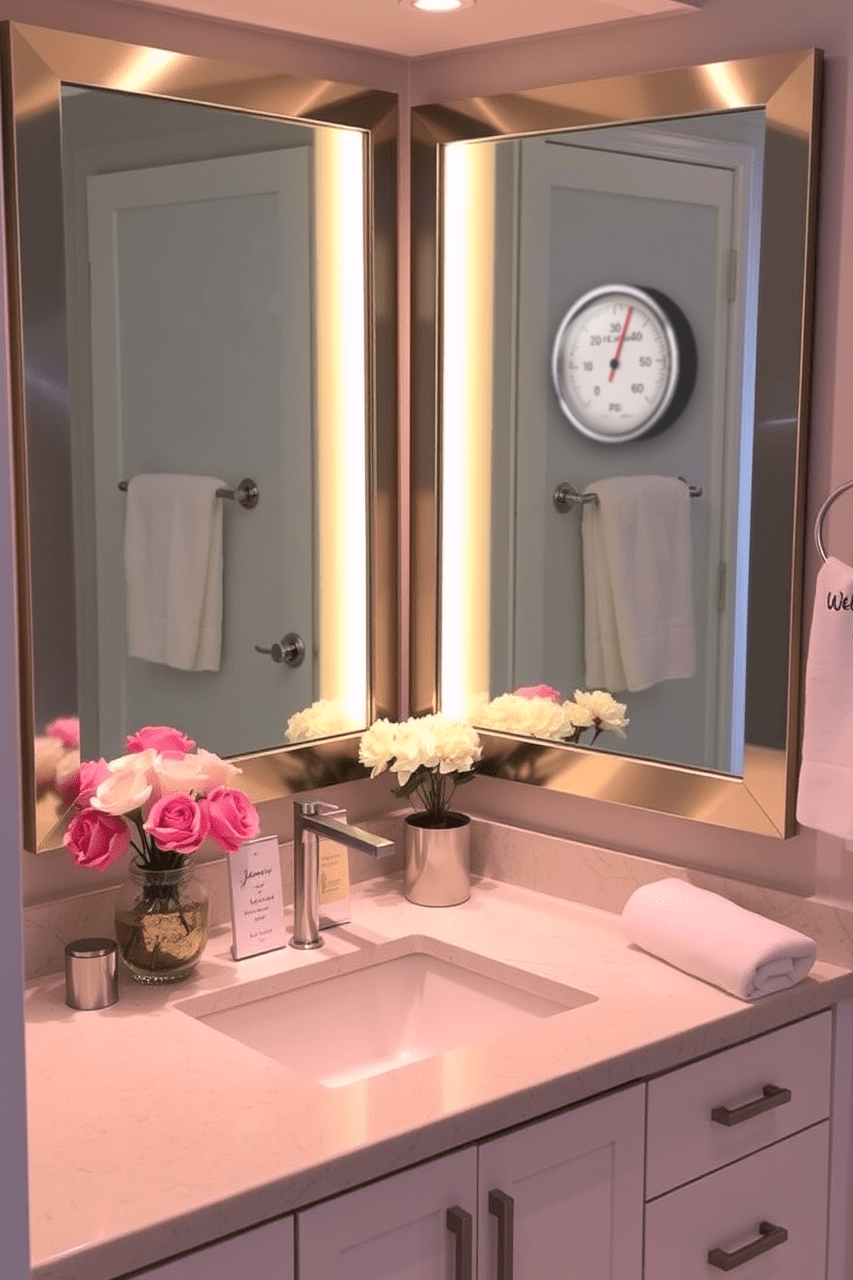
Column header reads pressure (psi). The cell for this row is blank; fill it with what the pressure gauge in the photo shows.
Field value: 35 psi
